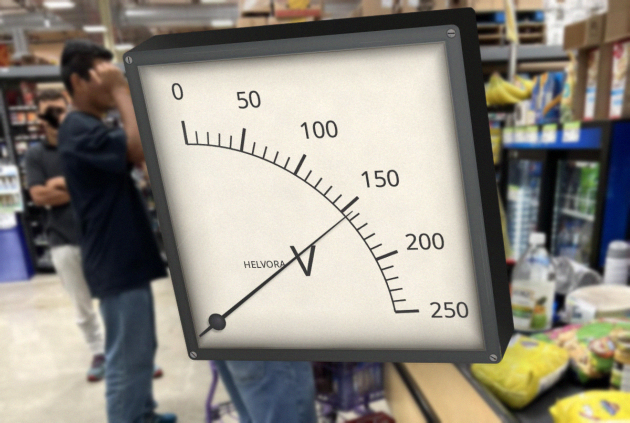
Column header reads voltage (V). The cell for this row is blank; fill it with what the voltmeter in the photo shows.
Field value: 155 V
